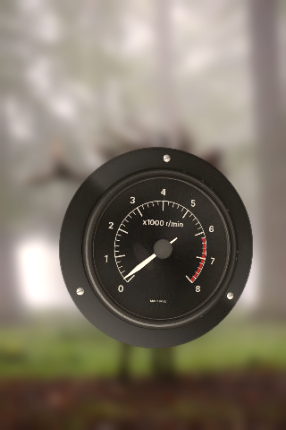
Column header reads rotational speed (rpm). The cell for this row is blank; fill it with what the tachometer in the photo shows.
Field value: 200 rpm
